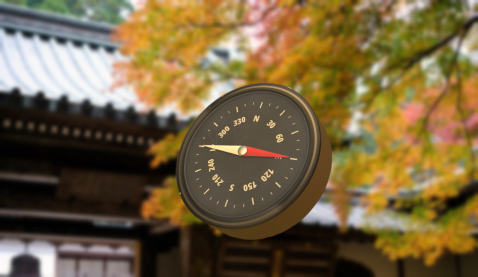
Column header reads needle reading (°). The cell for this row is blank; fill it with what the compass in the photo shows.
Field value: 90 °
